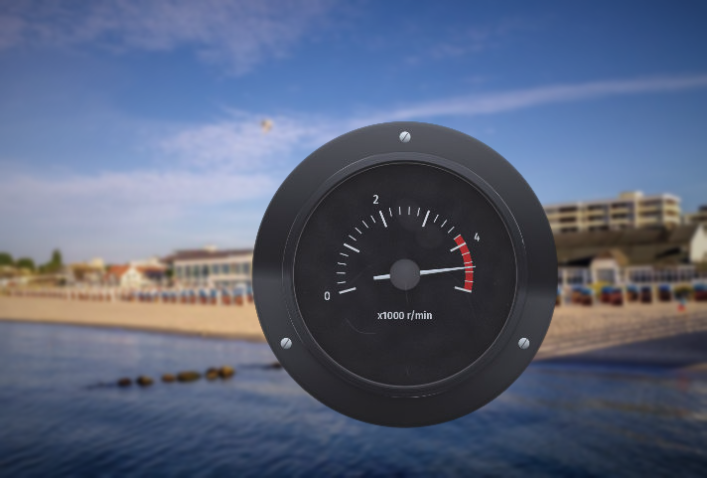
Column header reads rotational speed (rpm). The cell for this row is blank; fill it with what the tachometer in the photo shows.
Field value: 4500 rpm
